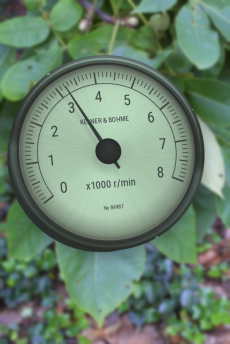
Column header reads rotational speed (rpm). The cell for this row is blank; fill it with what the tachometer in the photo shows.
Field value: 3200 rpm
